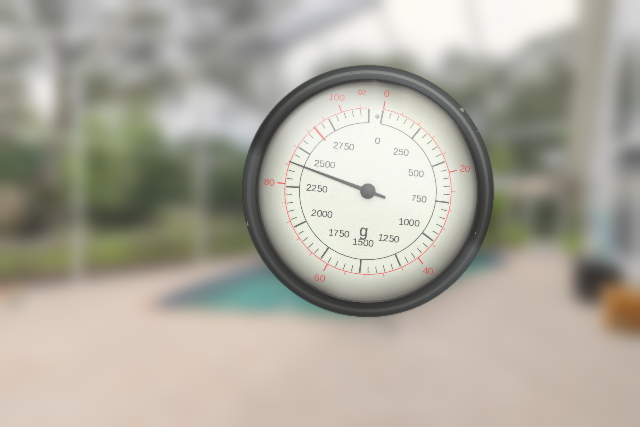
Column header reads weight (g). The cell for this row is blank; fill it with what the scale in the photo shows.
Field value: 2400 g
